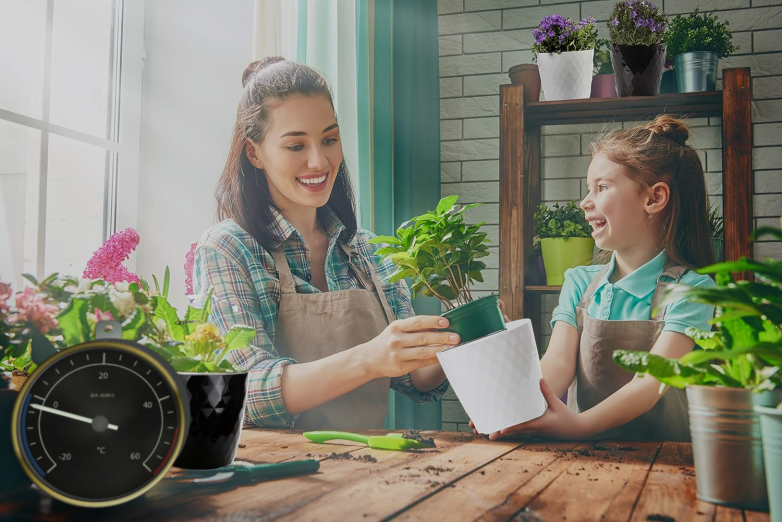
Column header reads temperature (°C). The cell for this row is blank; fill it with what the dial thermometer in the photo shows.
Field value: -2 °C
